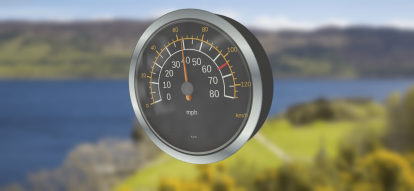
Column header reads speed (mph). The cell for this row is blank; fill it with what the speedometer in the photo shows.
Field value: 40 mph
